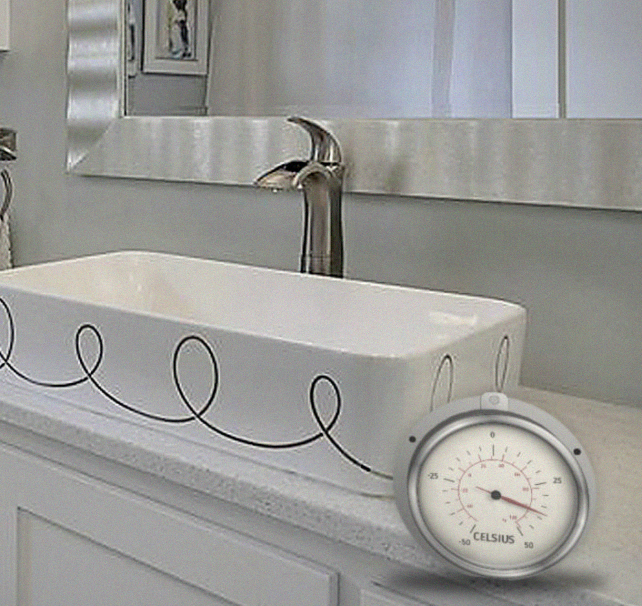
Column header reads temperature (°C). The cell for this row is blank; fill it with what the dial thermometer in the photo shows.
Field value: 37.5 °C
